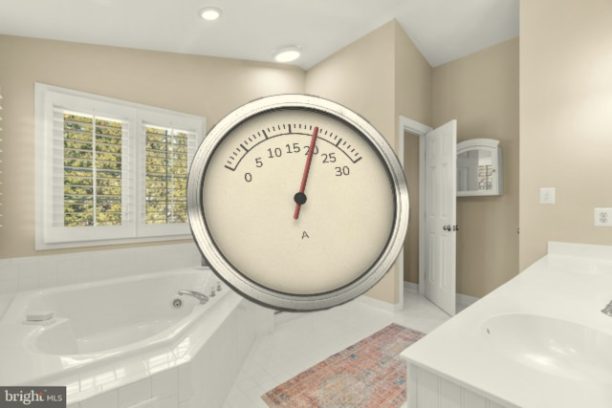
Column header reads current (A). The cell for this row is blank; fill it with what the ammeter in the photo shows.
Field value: 20 A
